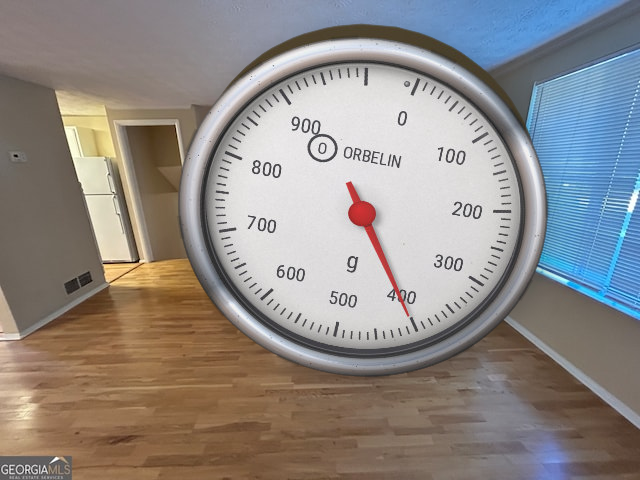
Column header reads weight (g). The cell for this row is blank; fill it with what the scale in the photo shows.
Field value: 400 g
